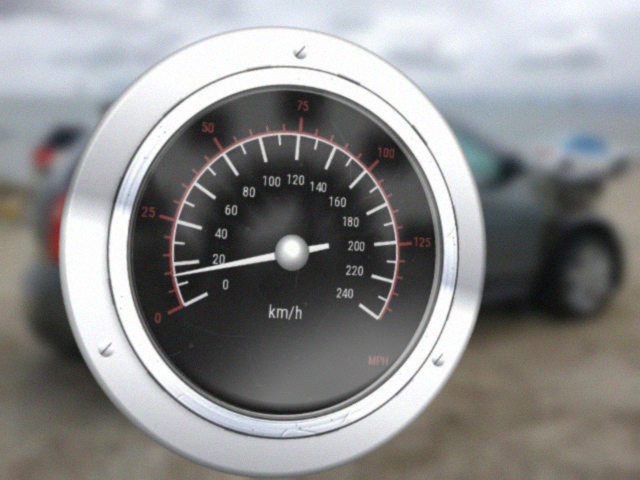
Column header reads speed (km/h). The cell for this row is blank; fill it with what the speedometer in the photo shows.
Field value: 15 km/h
